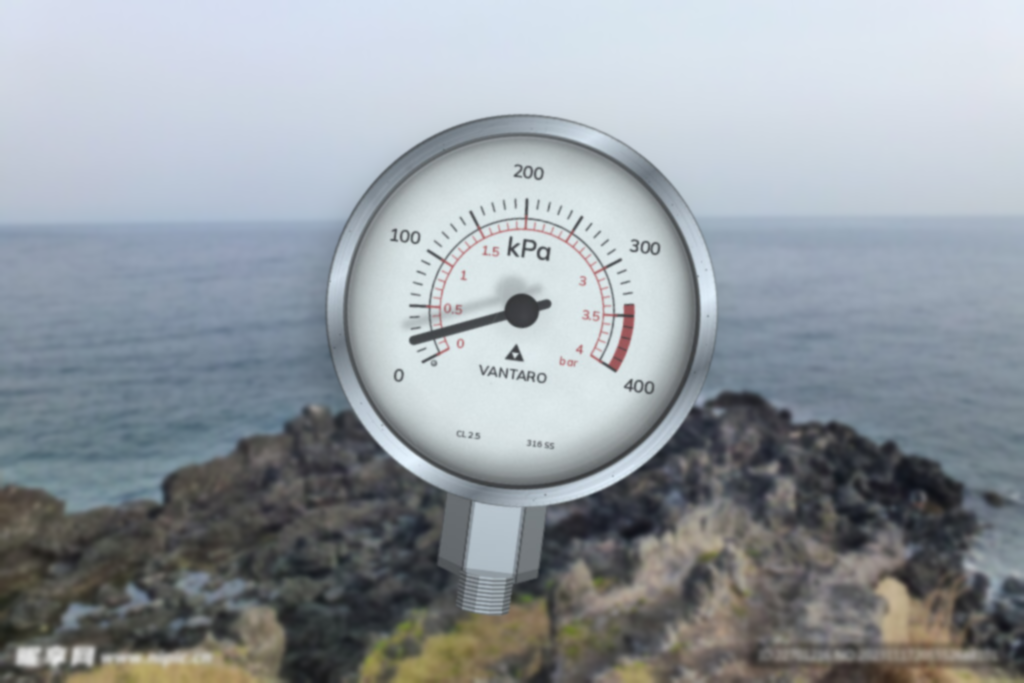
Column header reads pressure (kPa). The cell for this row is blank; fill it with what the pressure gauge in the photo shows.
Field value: 20 kPa
